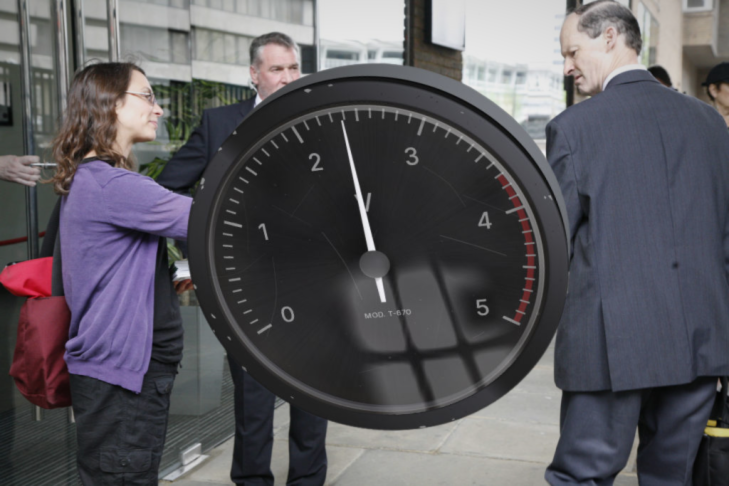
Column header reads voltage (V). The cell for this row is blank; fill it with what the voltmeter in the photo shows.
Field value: 2.4 V
